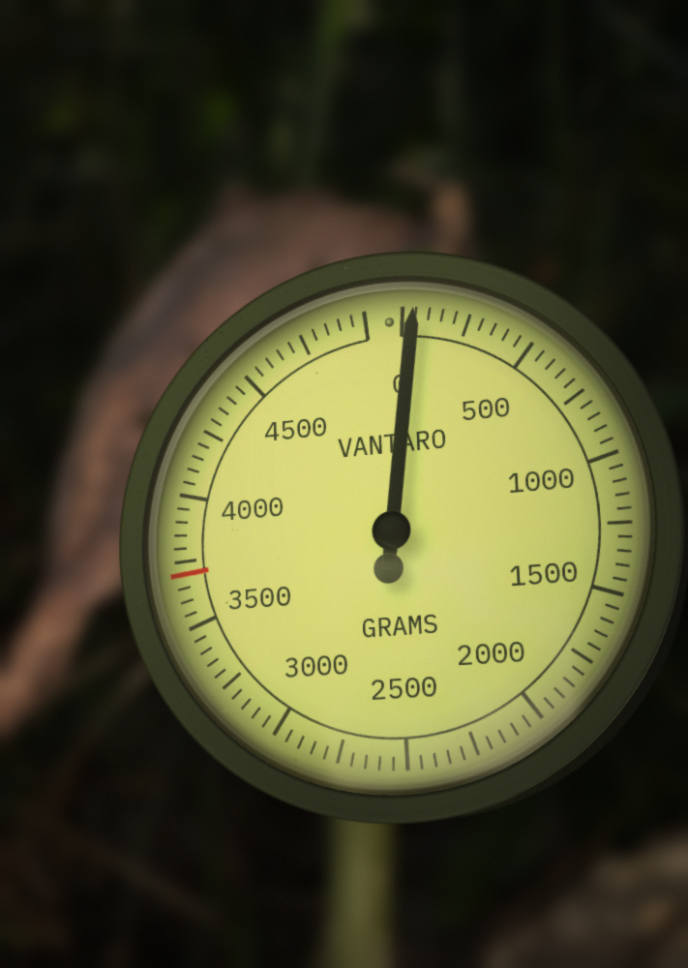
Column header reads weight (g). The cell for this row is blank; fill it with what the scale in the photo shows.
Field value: 50 g
